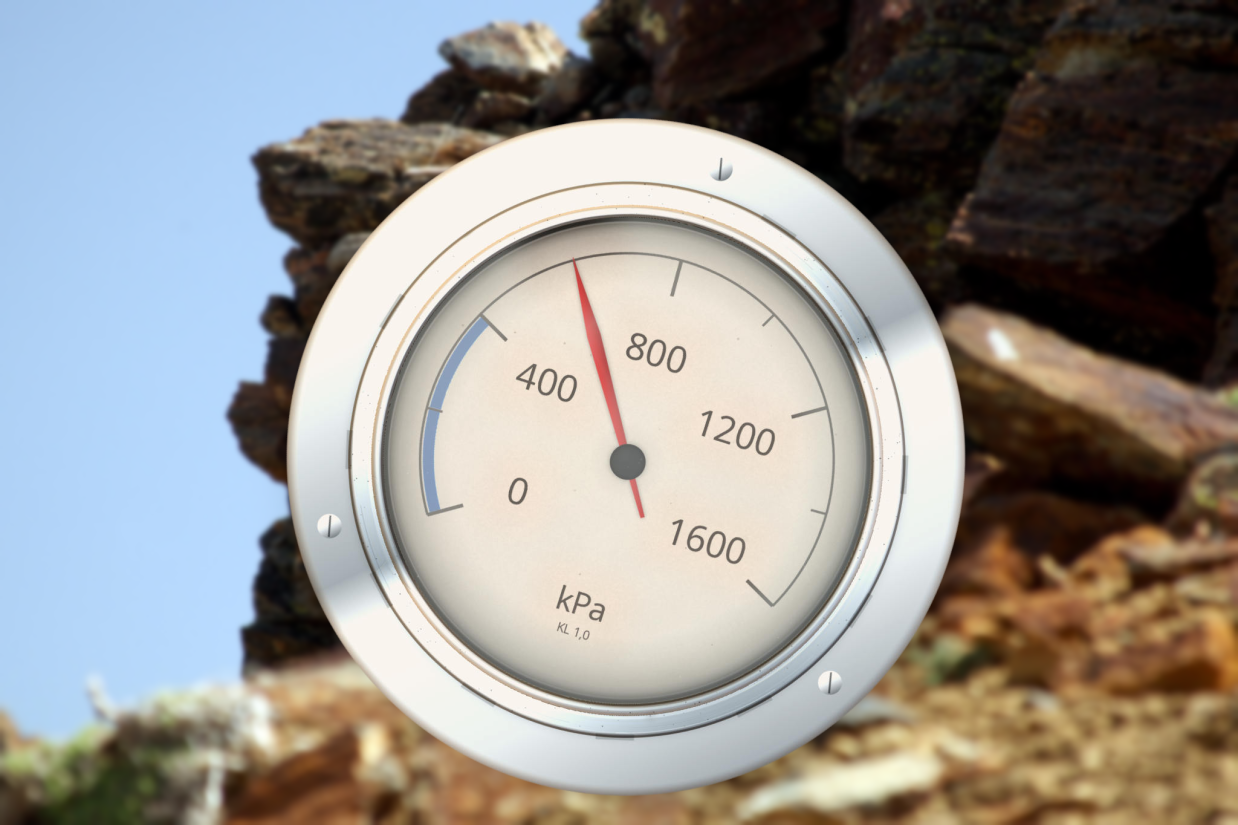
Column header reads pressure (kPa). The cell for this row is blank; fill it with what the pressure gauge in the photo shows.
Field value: 600 kPa
